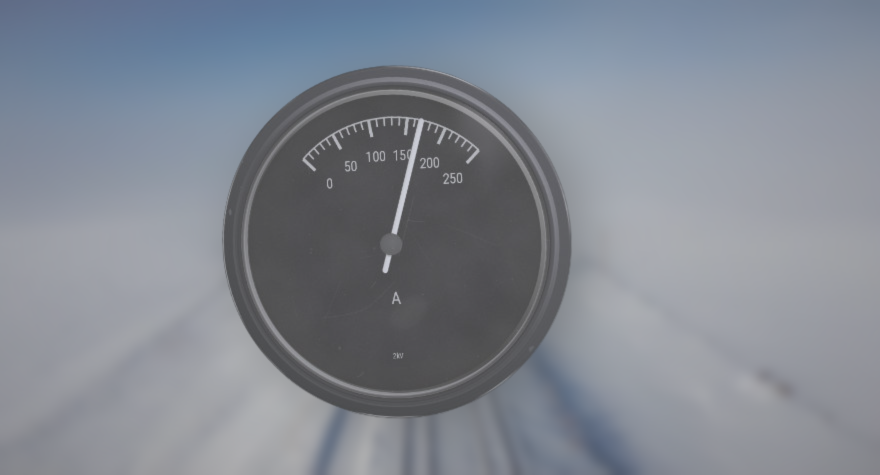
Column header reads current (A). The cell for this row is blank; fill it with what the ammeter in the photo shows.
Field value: 170 A
